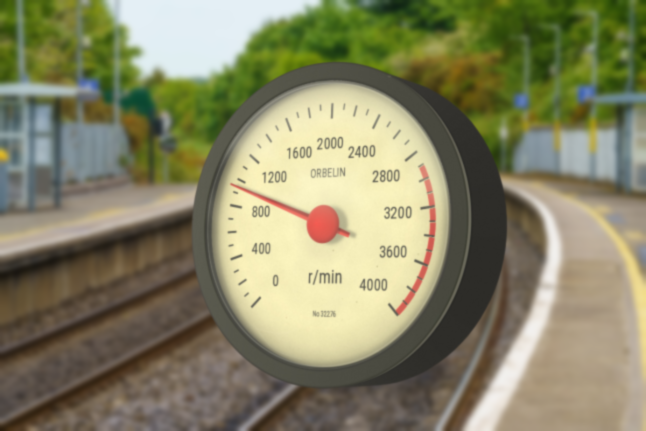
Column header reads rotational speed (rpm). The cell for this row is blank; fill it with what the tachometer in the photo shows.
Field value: 950 rpm
